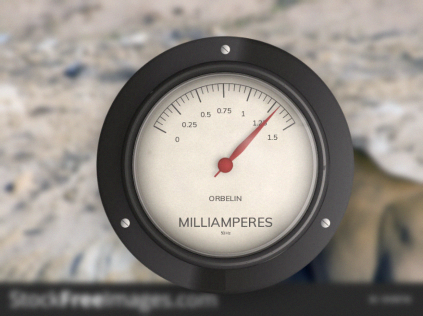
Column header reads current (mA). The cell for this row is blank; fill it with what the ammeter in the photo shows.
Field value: 1.3 mA
